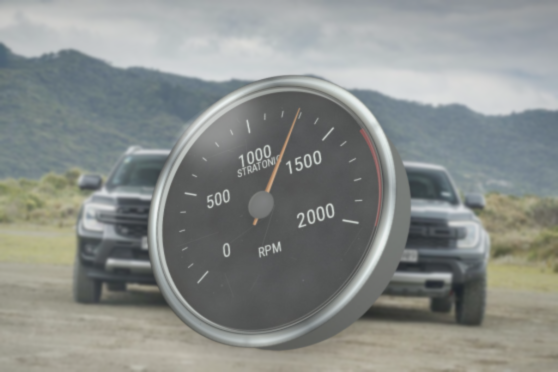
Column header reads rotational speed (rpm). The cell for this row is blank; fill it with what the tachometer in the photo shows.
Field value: 1300 rpm
